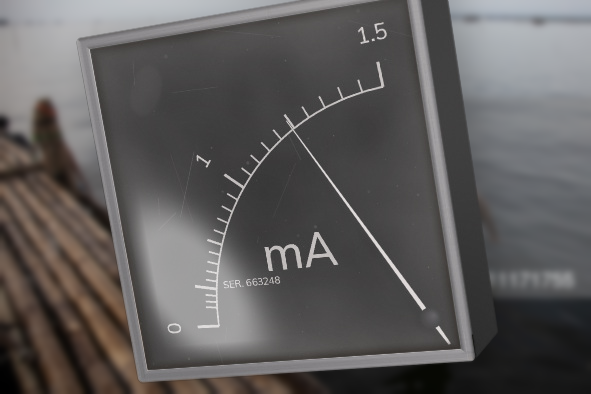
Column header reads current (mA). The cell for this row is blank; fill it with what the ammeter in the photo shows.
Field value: 1.25 mA
